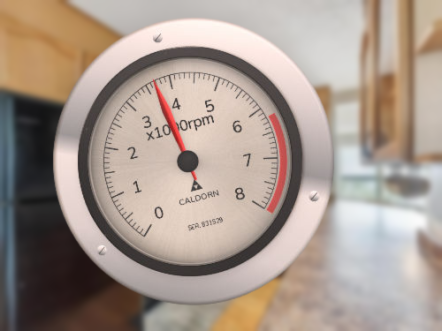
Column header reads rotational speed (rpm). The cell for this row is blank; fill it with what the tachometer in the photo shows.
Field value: 3700 rpm
